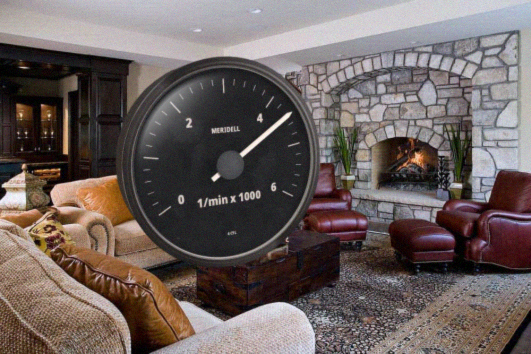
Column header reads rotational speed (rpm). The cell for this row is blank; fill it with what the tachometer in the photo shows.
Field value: 4400 rpm
